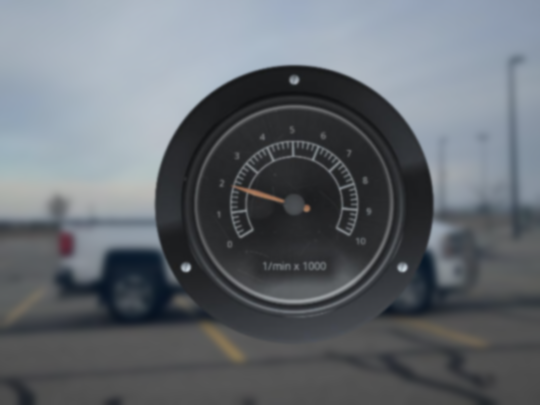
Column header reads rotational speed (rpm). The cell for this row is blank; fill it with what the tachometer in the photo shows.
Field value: 2000 rpm
